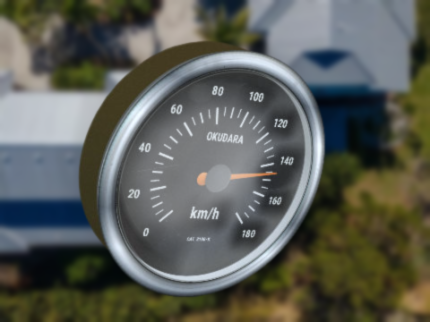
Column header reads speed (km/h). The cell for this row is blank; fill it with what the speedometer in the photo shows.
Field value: 145 km/h
